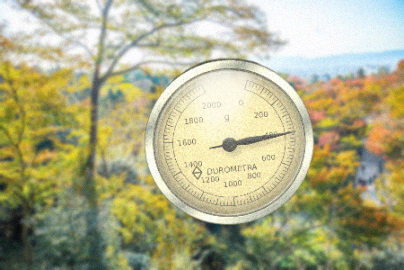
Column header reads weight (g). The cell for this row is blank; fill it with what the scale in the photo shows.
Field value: 400 g
